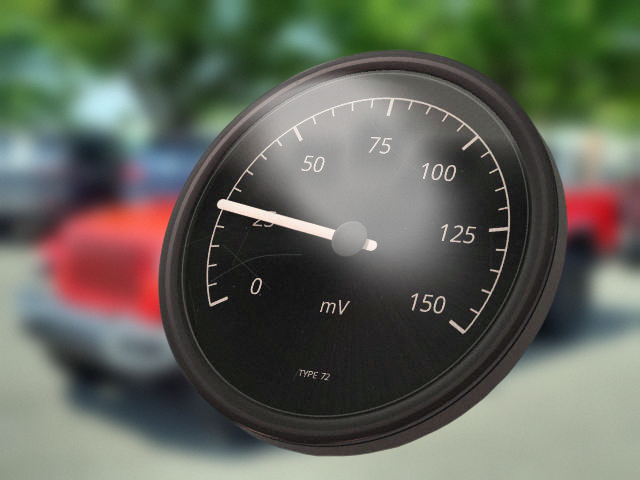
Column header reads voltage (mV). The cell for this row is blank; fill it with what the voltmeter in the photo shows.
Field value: 25 mV
